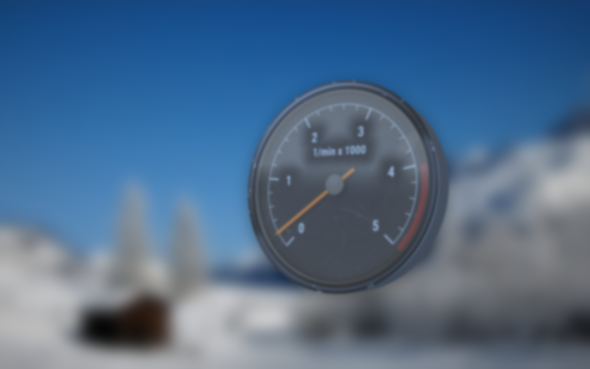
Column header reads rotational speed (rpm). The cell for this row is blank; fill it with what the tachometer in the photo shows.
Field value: 200 rpm
